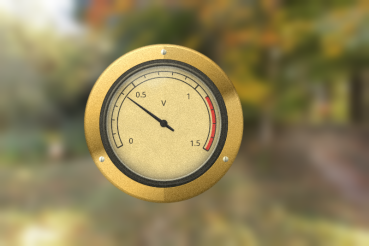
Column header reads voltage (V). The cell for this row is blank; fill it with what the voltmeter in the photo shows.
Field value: 0.4 V
